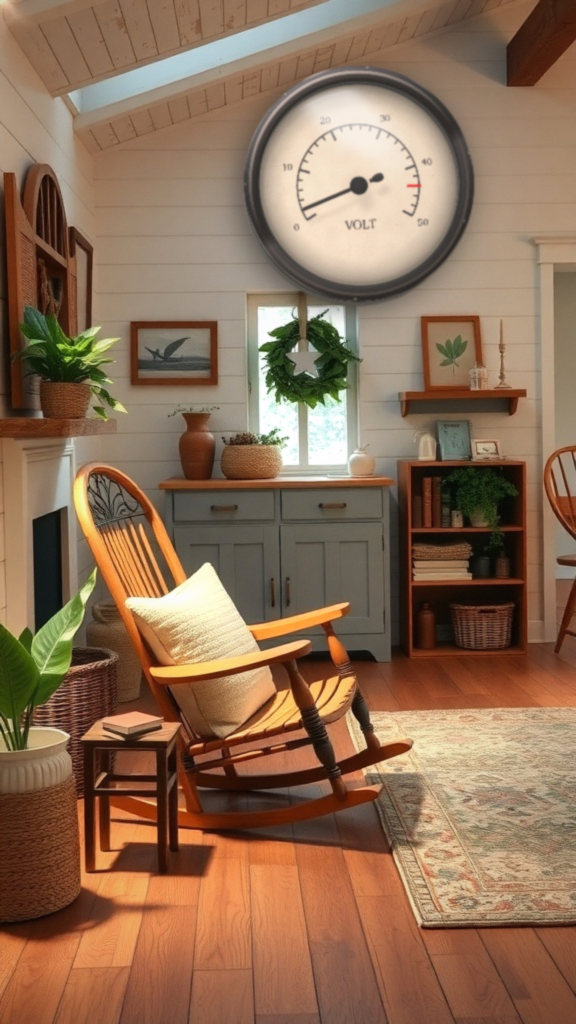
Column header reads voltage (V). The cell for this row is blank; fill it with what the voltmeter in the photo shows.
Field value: 2 V
